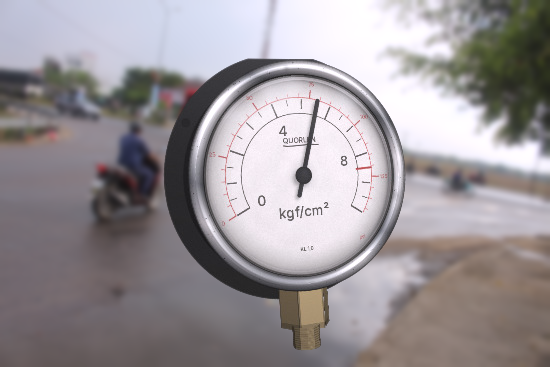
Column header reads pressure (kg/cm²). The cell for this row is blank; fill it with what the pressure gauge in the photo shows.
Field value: 5.5 kg/cm²
